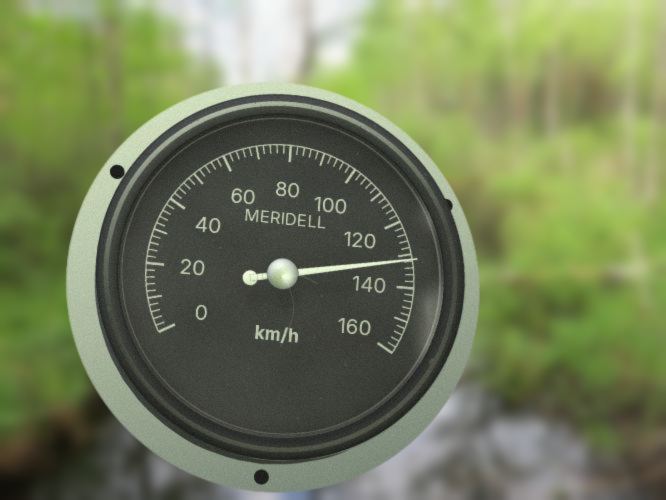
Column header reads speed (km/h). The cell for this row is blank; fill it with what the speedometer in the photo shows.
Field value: 132 km/h
